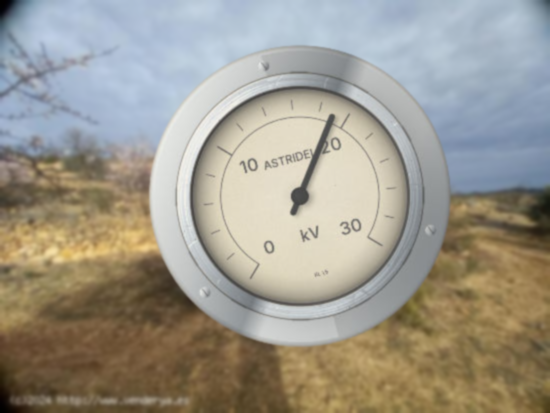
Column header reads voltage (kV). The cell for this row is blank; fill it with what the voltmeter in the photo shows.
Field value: 19 kV
